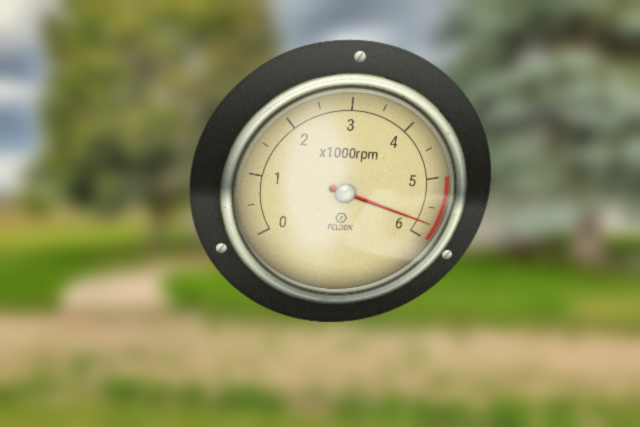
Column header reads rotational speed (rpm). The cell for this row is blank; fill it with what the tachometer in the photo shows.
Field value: 5750 rpm
